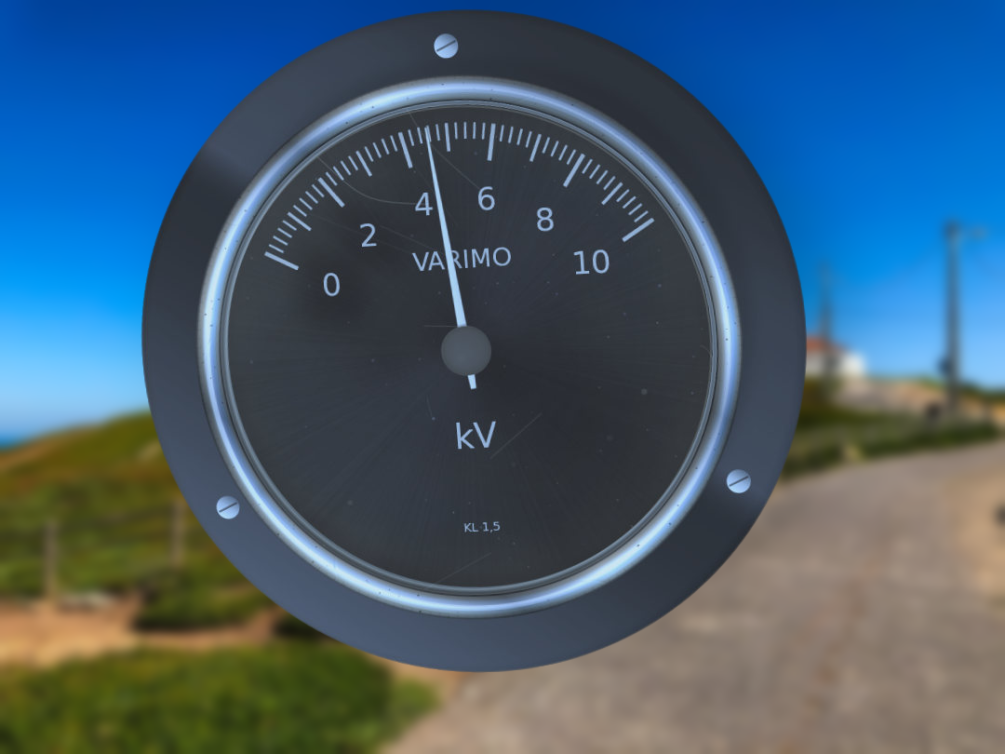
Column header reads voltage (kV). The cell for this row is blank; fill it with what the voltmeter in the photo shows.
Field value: 4.6 kV
